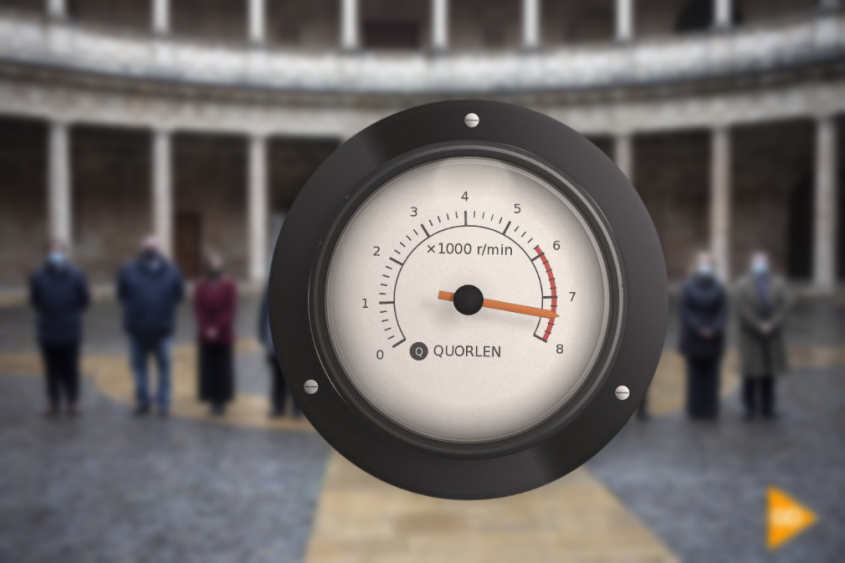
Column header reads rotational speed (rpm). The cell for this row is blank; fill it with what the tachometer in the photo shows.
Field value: 7400 rpm
